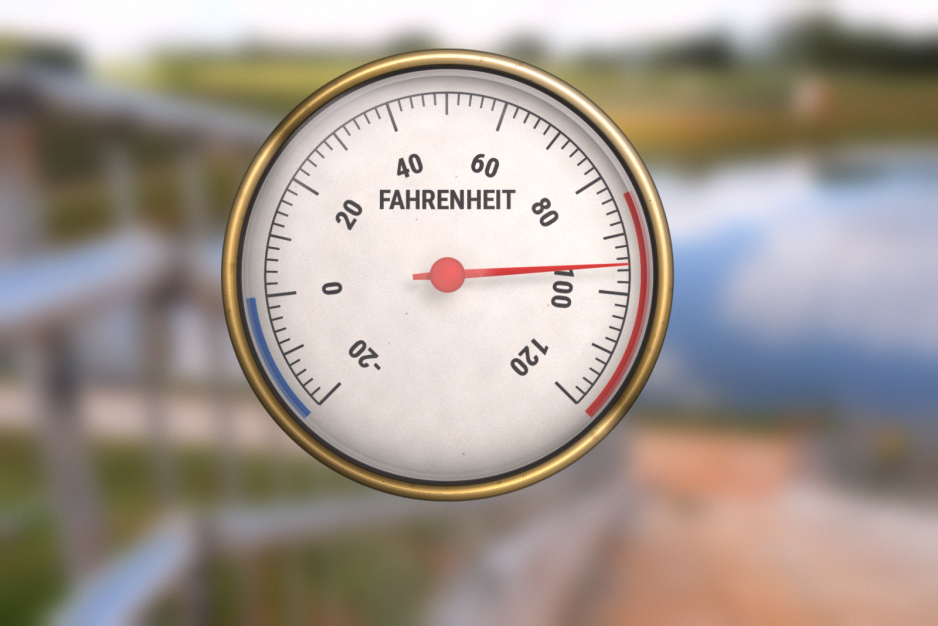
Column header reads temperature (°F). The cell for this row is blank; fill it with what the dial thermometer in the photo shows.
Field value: 95 °F
